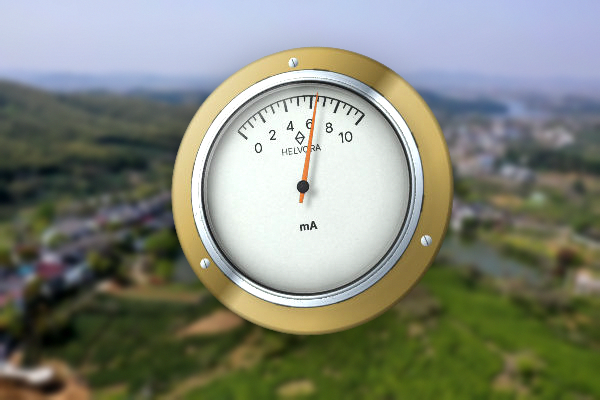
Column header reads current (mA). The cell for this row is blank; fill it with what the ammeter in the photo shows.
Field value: 6.5 mA
